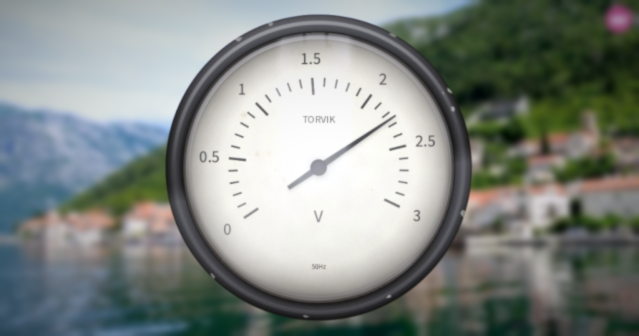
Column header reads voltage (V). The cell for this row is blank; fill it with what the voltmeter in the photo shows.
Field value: 2.25 V
